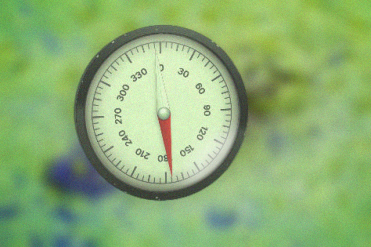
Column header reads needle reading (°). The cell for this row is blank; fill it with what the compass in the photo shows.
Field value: 175 °
